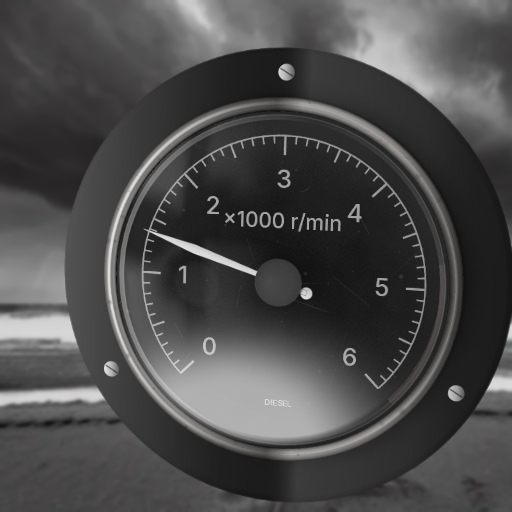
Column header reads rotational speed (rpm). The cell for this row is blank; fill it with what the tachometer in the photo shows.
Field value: 1400 rpm
